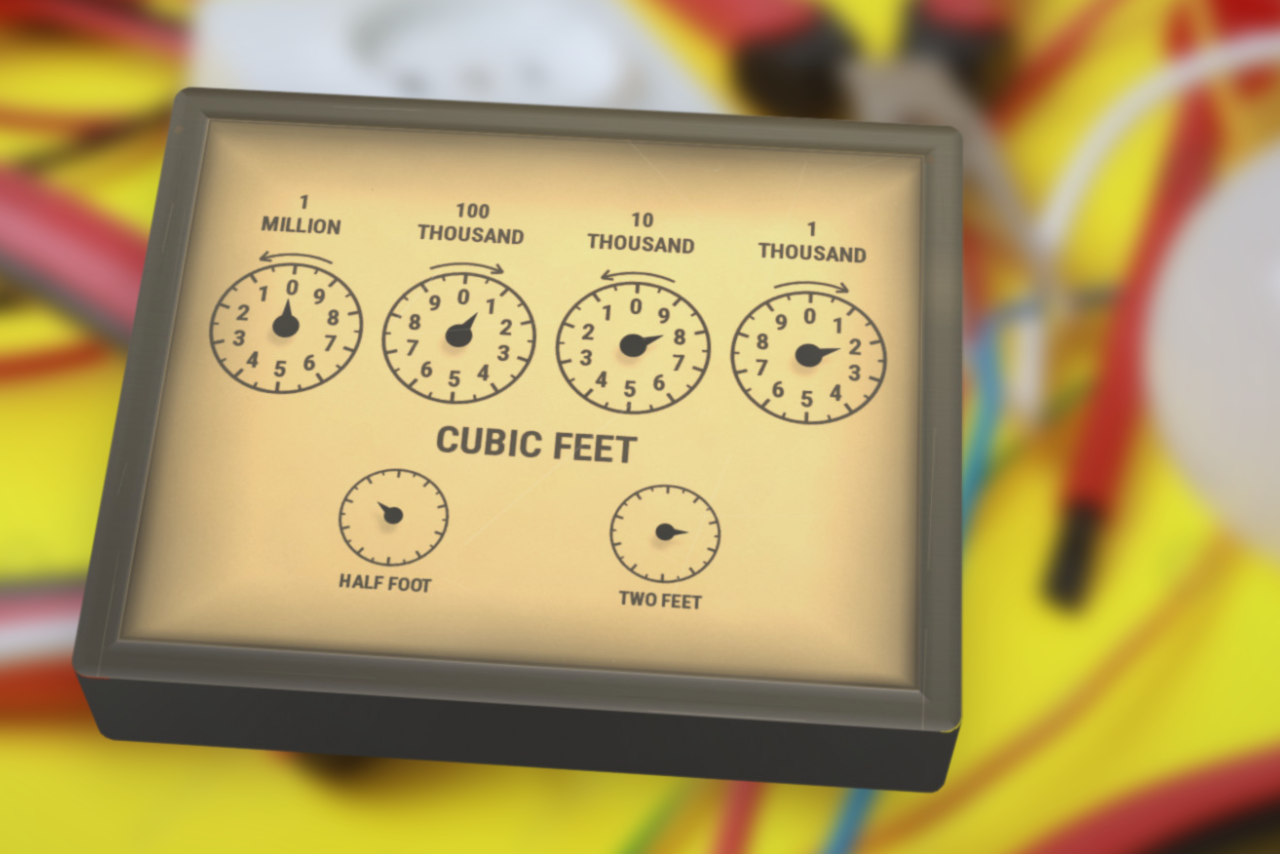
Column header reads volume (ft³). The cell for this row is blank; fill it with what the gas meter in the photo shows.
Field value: 8200 ft³
